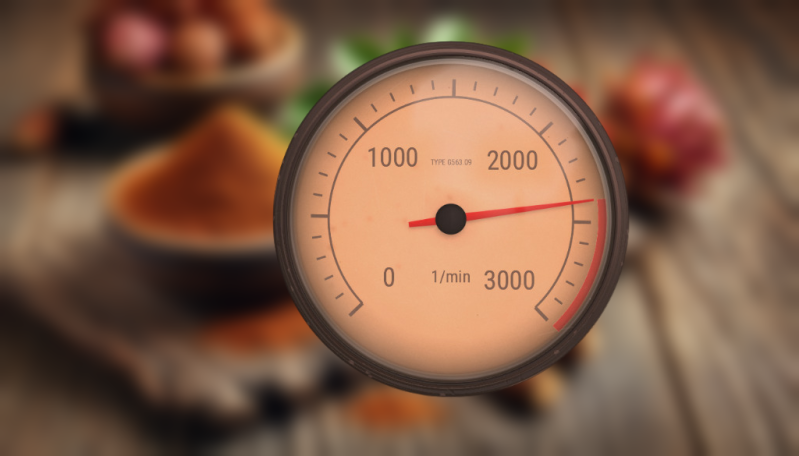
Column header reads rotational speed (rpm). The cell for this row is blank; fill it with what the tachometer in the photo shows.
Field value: 2400 rpm
